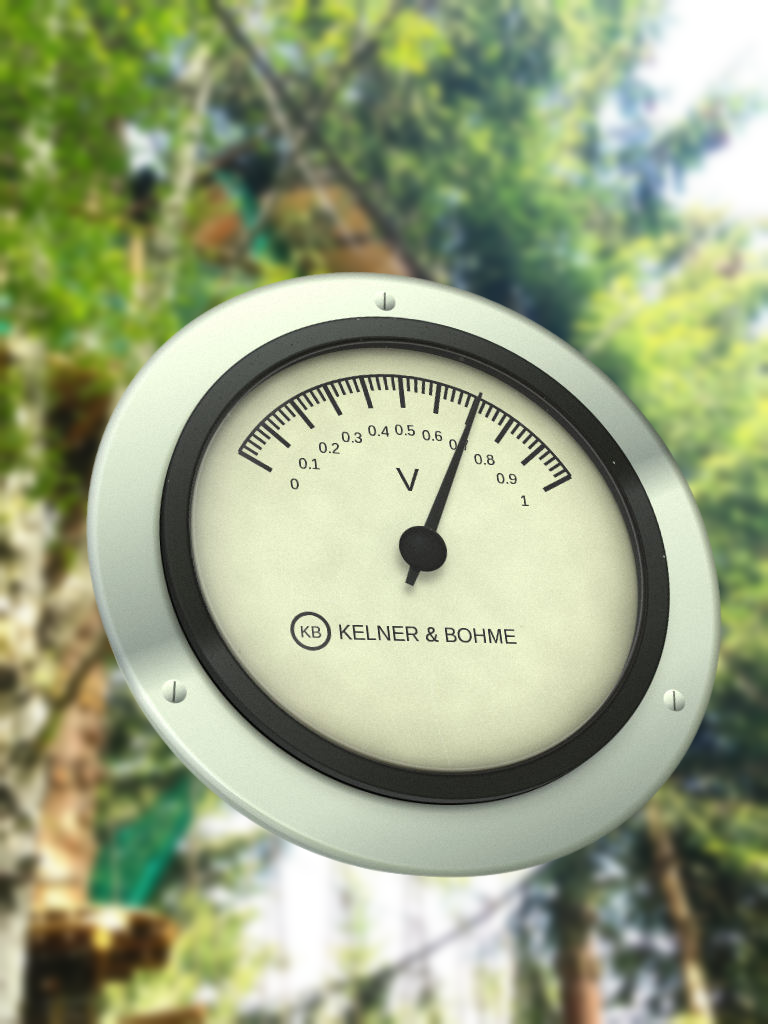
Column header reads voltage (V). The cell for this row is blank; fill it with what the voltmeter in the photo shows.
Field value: 0.7 V
